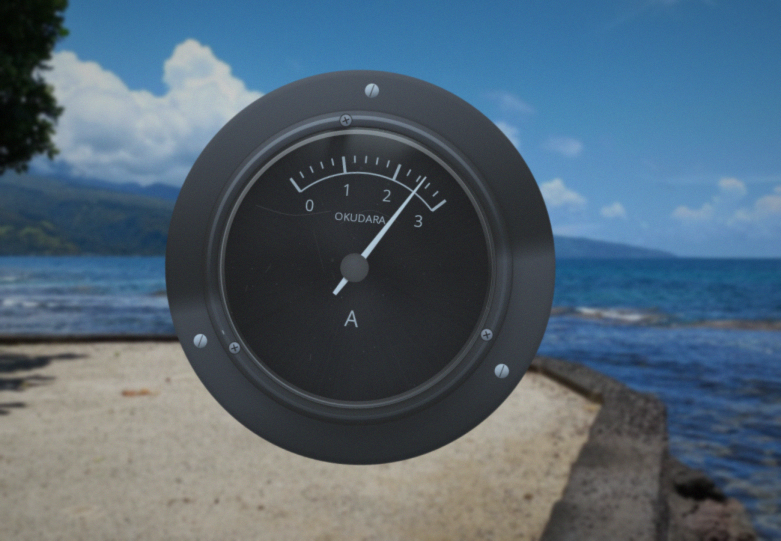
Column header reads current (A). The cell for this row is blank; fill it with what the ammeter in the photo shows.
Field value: 2.5 A
